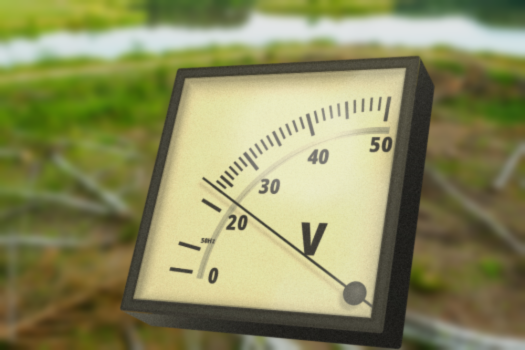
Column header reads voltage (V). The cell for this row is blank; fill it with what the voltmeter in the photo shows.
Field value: 23 V
